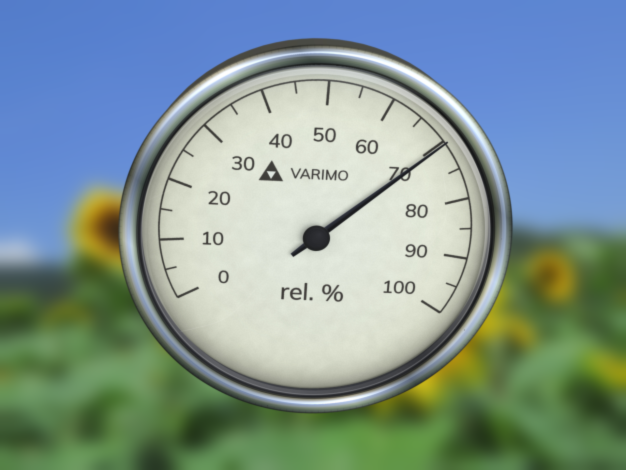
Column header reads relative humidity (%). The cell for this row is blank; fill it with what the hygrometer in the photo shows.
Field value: 70 %
